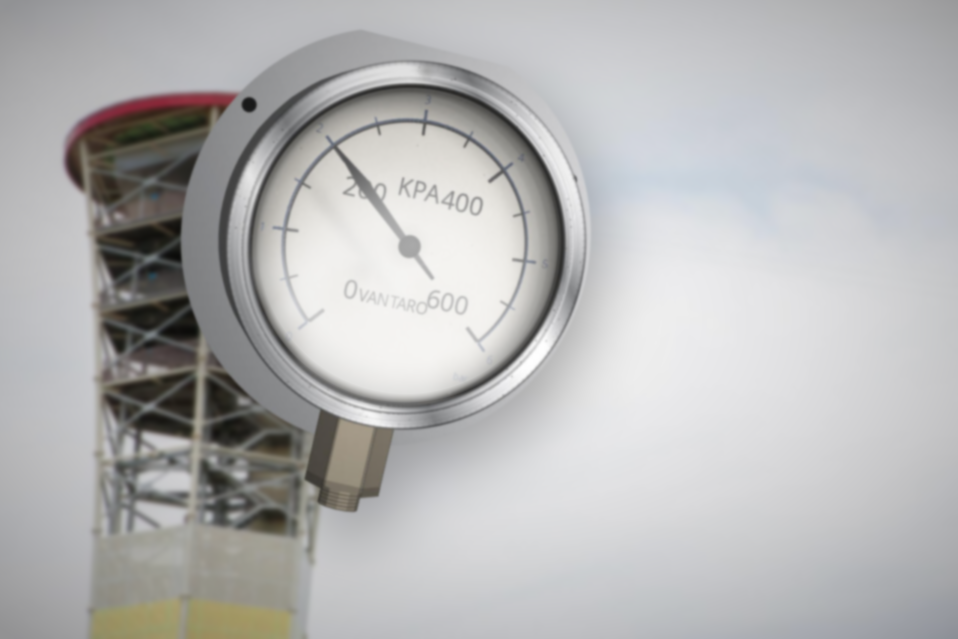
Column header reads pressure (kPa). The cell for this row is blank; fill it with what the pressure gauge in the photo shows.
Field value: 200 kPa
